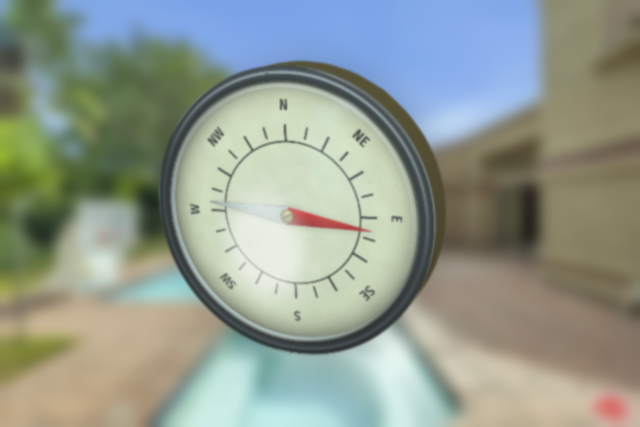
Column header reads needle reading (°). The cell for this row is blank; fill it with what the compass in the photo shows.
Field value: 97.5 °
